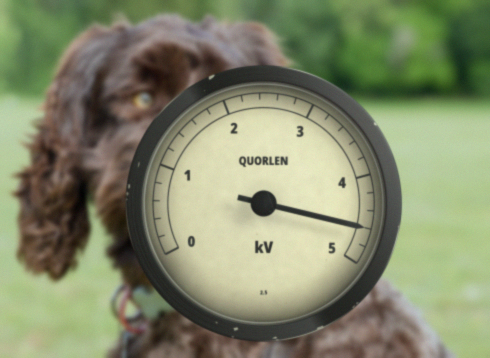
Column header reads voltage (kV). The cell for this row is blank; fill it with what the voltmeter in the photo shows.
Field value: 4.6 kV
